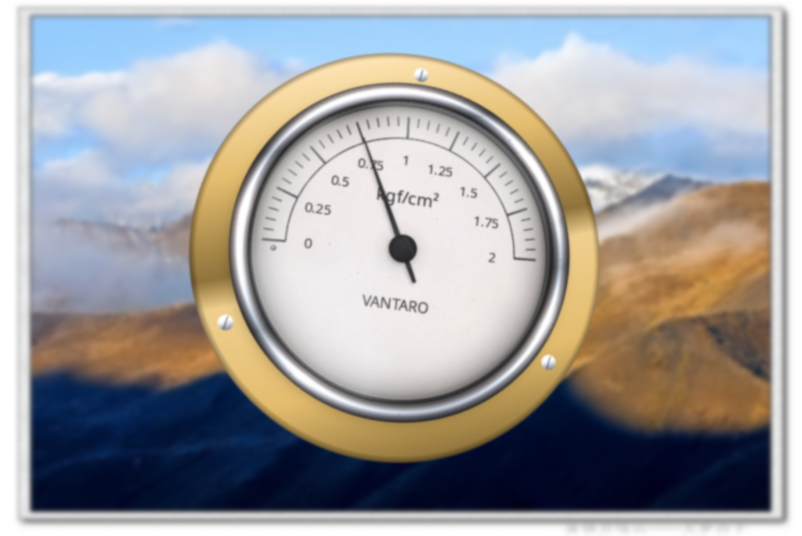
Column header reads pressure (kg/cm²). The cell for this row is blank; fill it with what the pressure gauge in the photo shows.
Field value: 0.75 kg/cm²
